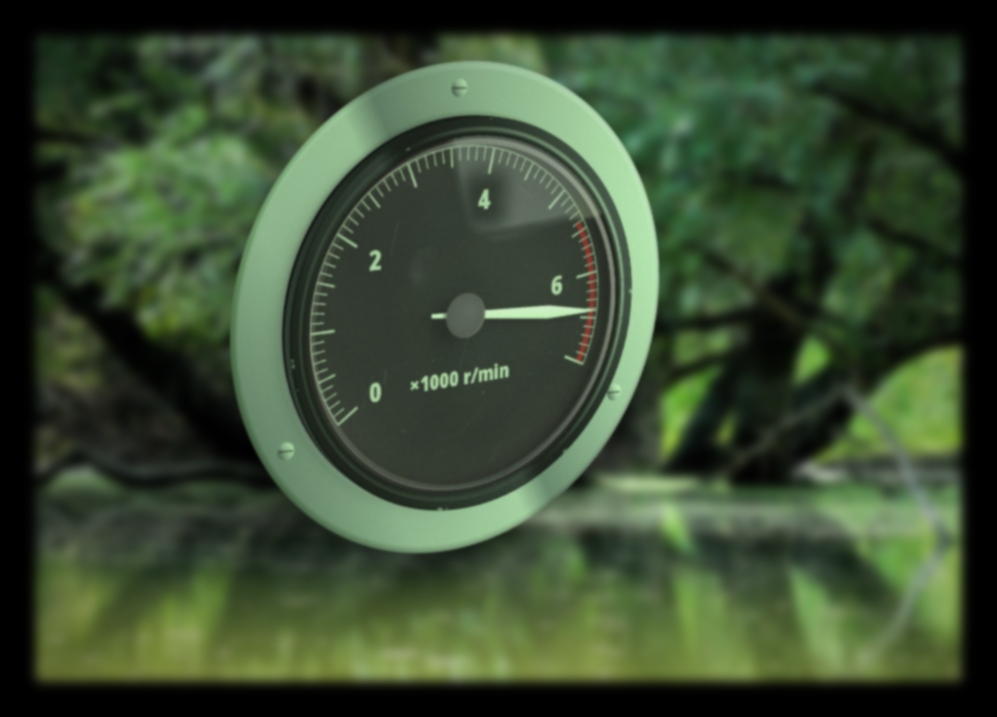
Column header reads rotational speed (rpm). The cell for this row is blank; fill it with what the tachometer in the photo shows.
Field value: 6400 rpm
